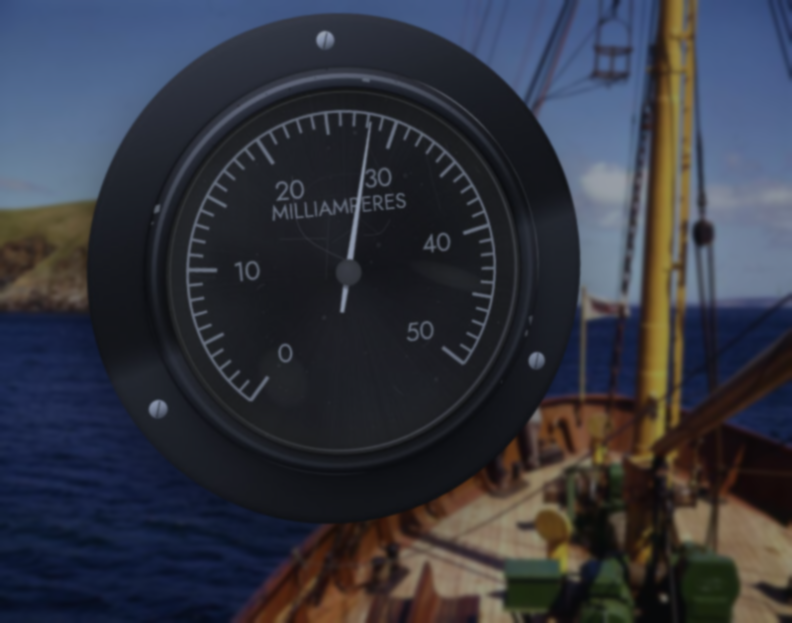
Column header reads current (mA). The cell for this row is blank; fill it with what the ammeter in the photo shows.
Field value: 28 mA
